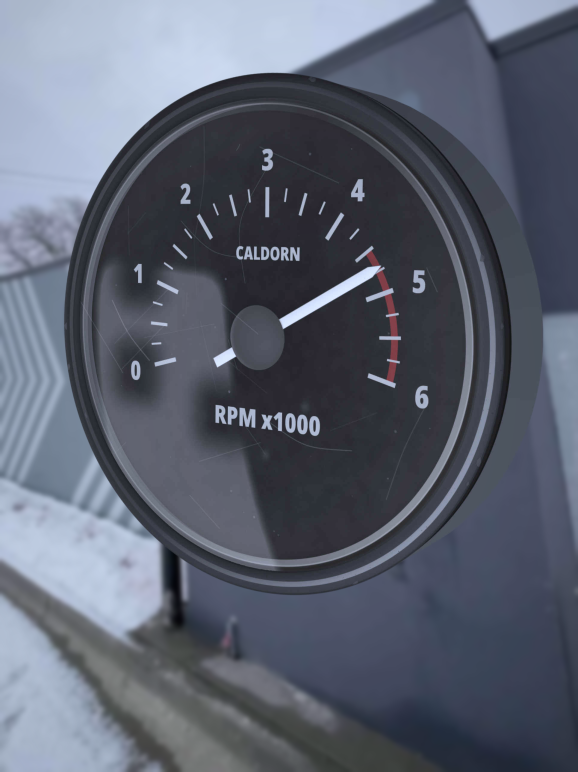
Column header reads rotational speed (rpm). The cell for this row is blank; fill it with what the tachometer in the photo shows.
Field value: 4750 rpm
